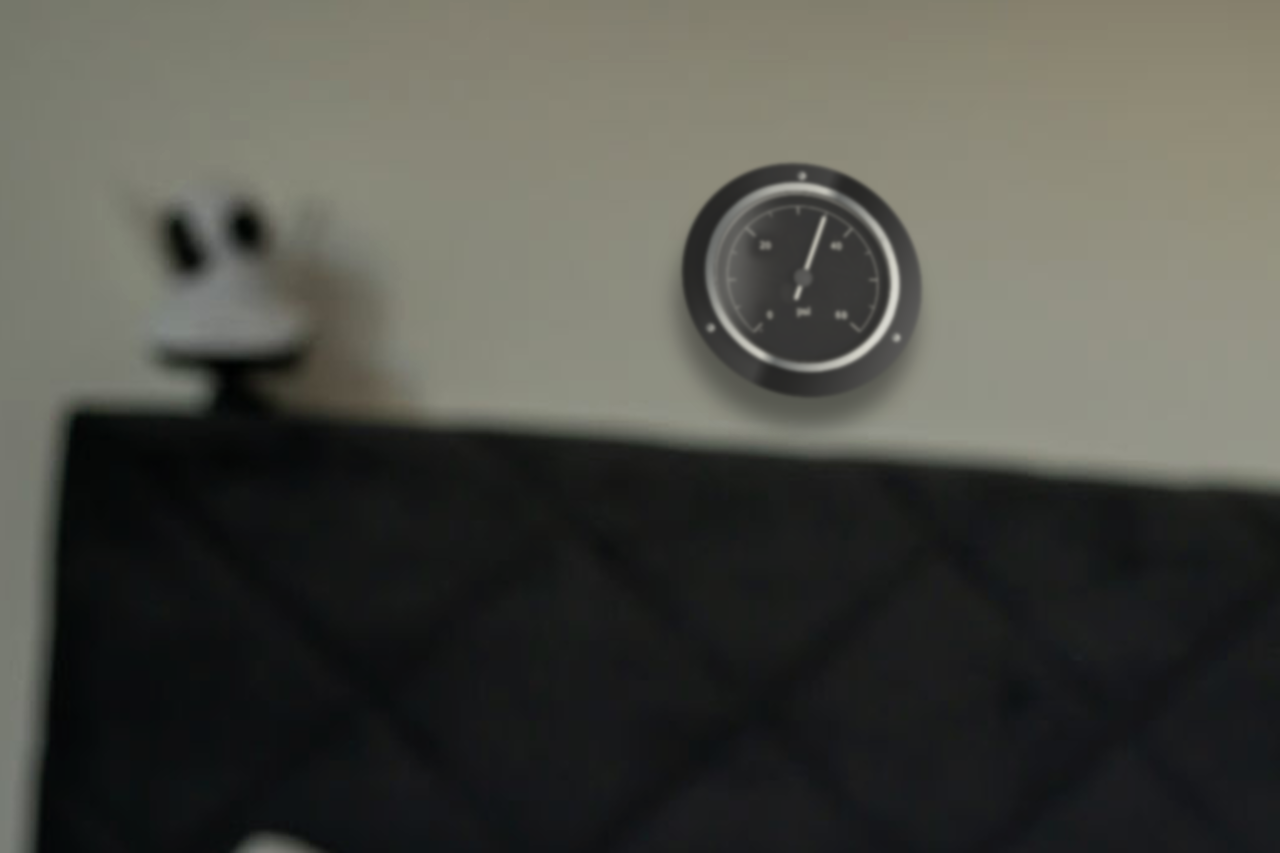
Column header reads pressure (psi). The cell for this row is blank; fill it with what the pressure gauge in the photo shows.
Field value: 35 psi
